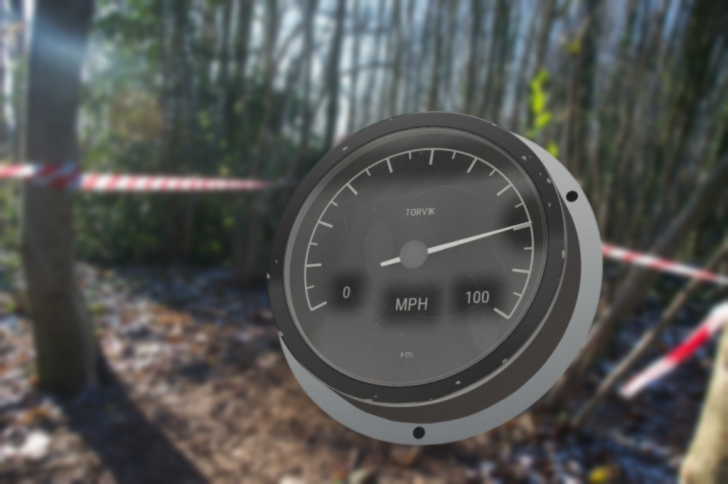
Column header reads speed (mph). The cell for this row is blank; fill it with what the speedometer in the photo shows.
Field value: 80 mph
